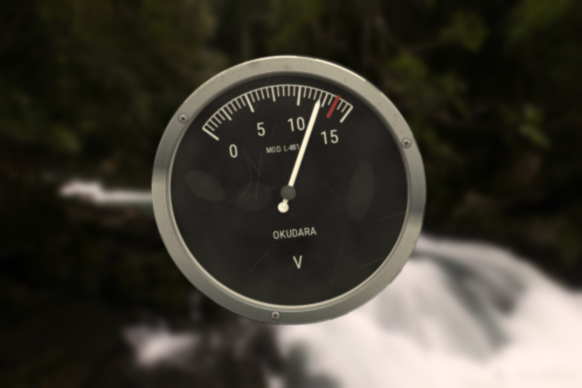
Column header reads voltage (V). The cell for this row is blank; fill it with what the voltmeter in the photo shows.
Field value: 12 V
